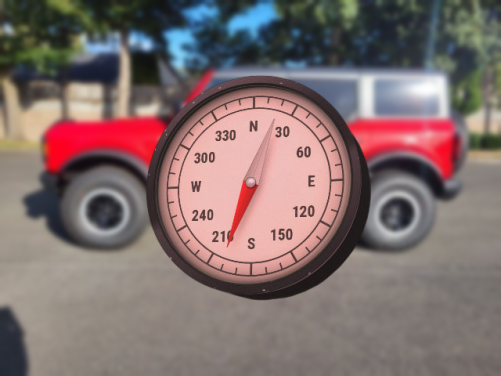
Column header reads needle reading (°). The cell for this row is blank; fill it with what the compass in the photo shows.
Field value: 200 °
